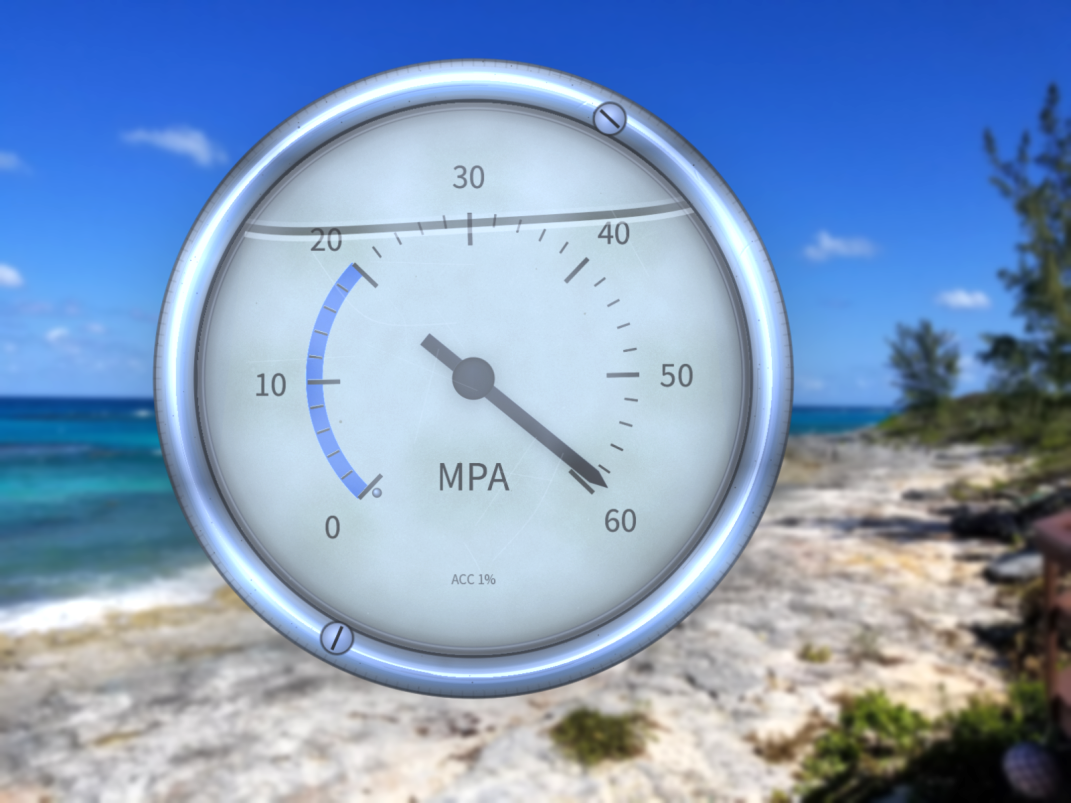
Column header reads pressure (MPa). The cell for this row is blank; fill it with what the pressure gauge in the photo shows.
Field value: 59 MPa
